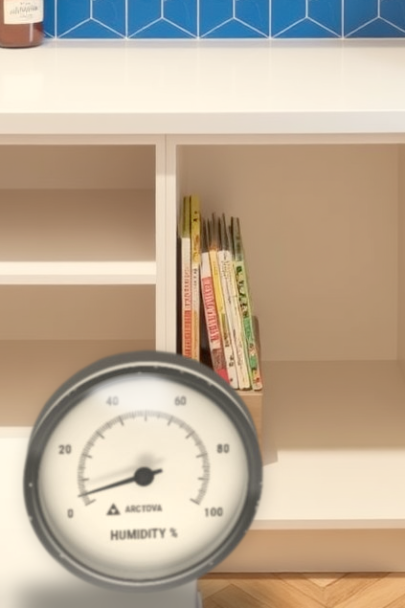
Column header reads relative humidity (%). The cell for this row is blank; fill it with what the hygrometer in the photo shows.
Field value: 5 %
